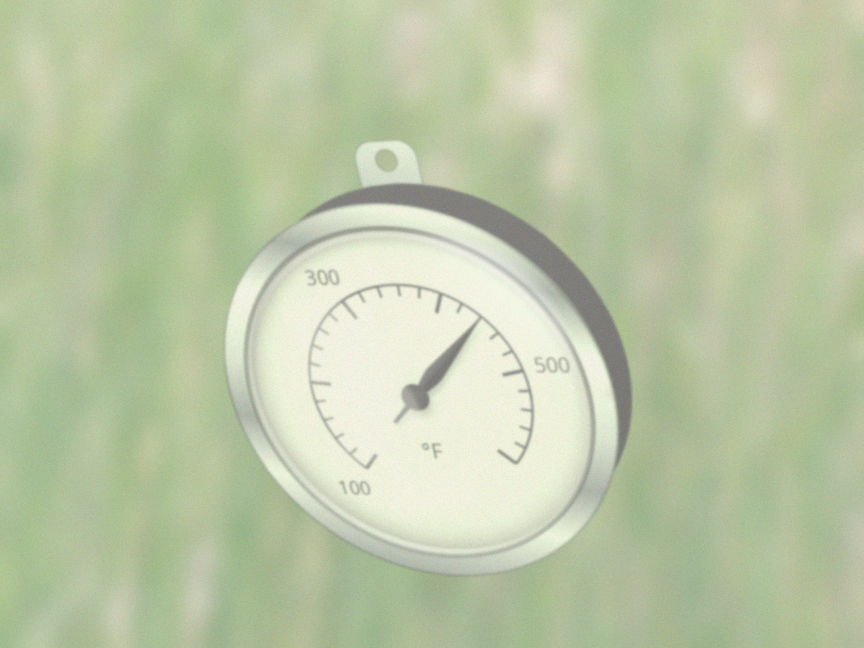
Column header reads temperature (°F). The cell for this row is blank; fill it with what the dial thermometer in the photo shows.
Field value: 440 °F
